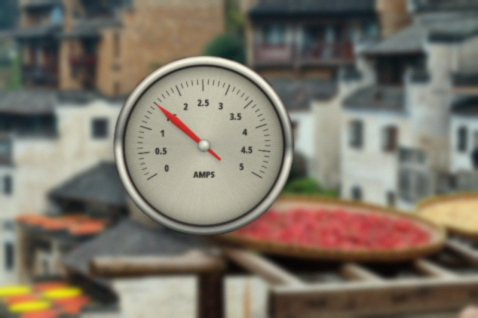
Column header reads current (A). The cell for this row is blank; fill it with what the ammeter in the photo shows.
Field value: 1.5 A
